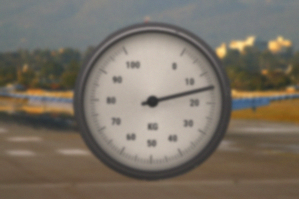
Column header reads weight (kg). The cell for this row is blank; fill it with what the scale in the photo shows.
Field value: 15 kg
